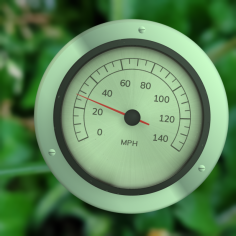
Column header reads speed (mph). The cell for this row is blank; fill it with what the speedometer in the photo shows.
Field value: 27.5 mph
